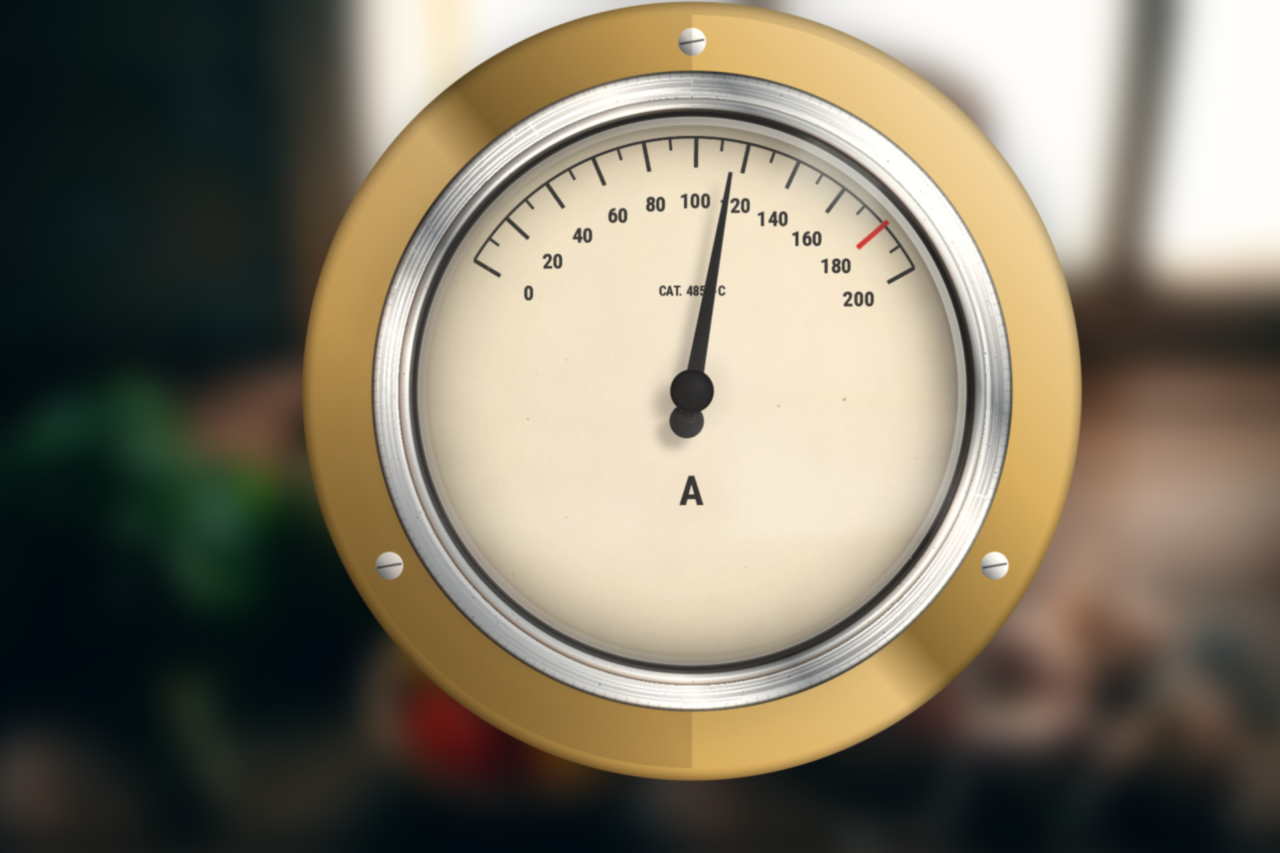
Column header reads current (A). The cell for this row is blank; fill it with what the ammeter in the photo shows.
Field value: 115 A
